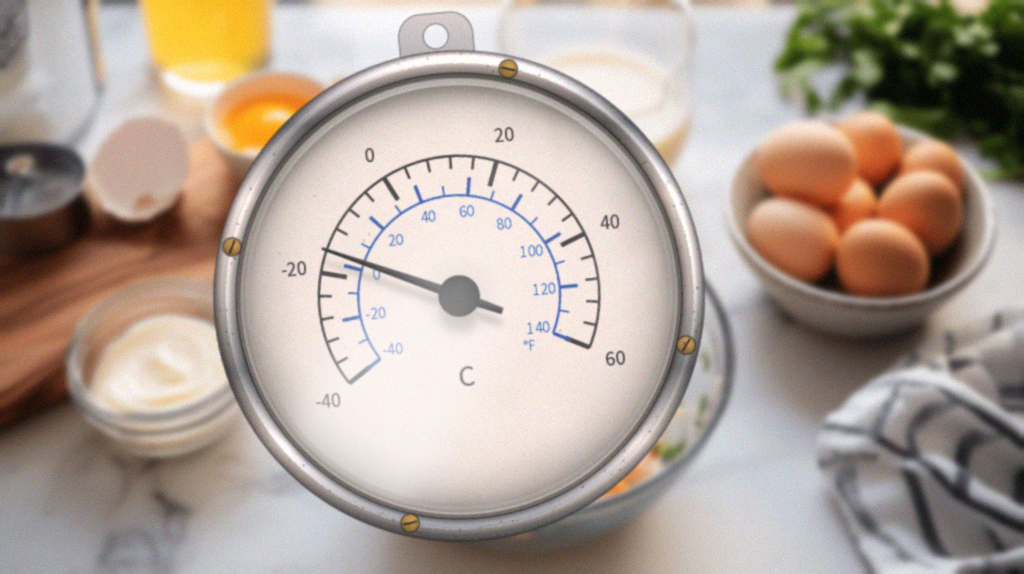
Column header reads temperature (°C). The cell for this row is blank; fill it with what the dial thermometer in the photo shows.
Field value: -16 °C
